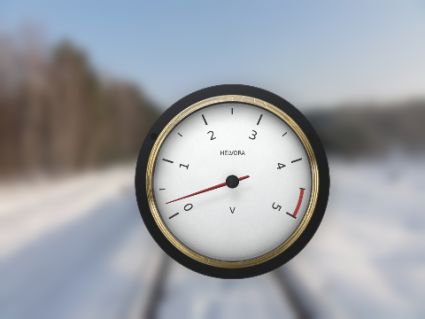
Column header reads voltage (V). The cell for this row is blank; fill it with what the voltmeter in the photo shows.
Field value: 0.25 V
